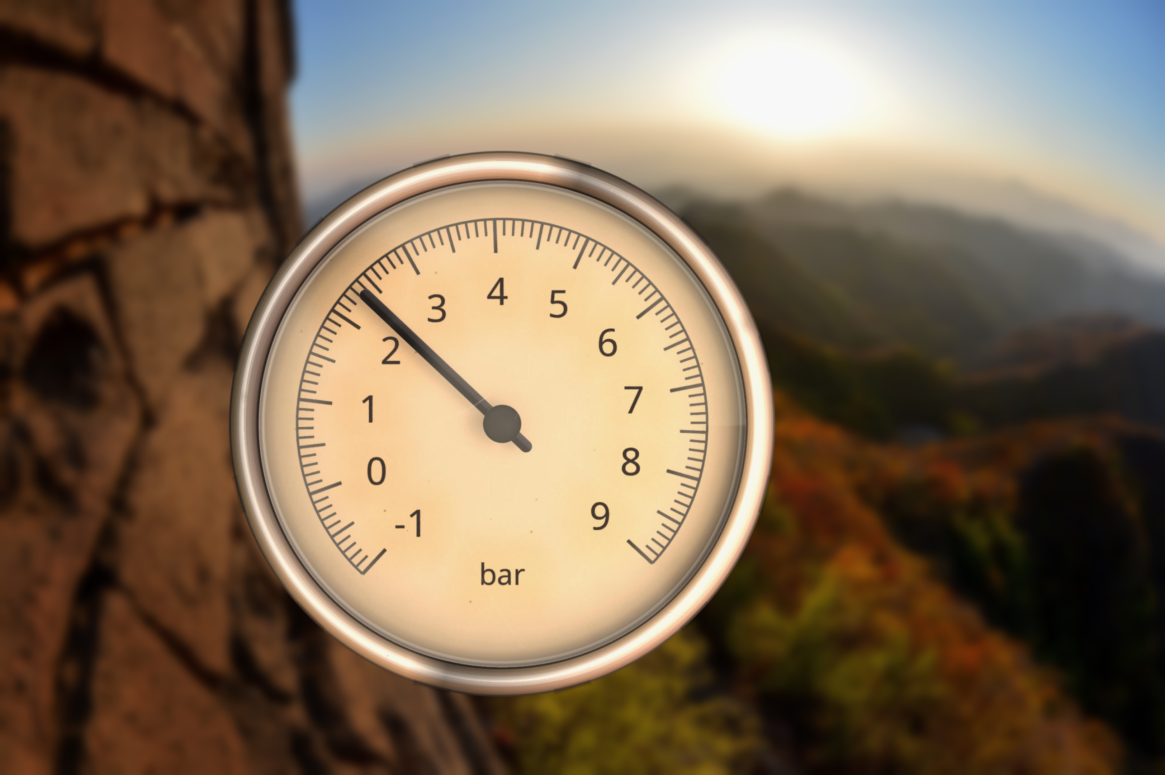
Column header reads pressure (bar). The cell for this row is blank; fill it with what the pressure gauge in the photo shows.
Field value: 2.35 bar
